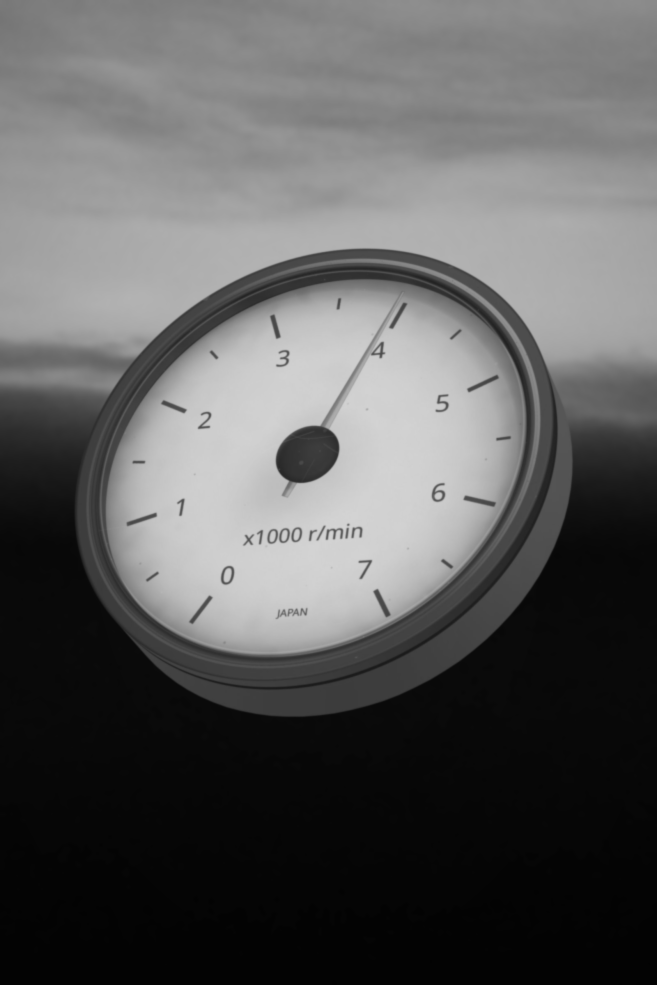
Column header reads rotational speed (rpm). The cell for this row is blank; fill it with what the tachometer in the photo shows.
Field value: 4000 rpm
